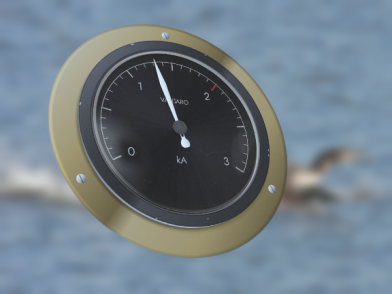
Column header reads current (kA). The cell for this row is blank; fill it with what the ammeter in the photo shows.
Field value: 1.3 kA
